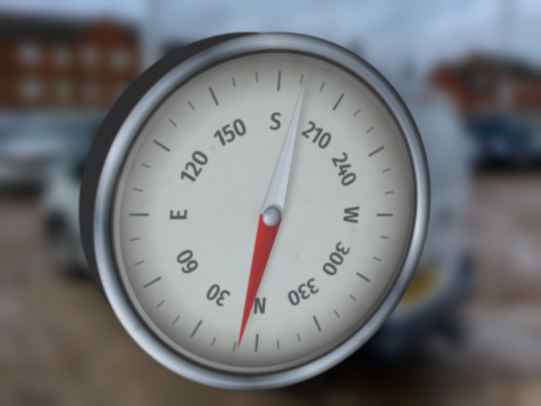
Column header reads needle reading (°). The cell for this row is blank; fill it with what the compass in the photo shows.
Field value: 10 °
